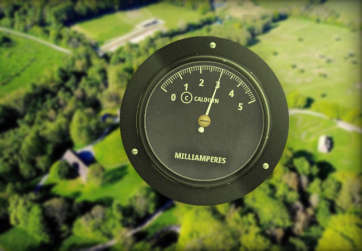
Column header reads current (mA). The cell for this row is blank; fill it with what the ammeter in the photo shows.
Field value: 3 mA
